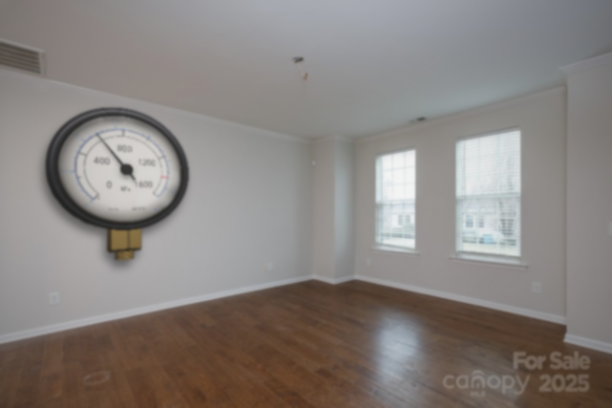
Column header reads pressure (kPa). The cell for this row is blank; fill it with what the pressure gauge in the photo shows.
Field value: 600 kPa
